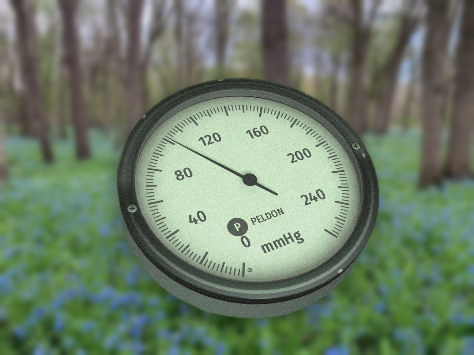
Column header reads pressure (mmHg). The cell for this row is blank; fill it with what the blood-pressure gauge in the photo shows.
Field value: 100 mmHg
